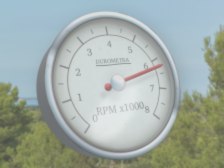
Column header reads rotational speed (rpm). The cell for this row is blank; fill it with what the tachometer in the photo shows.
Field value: 6250 rpm
